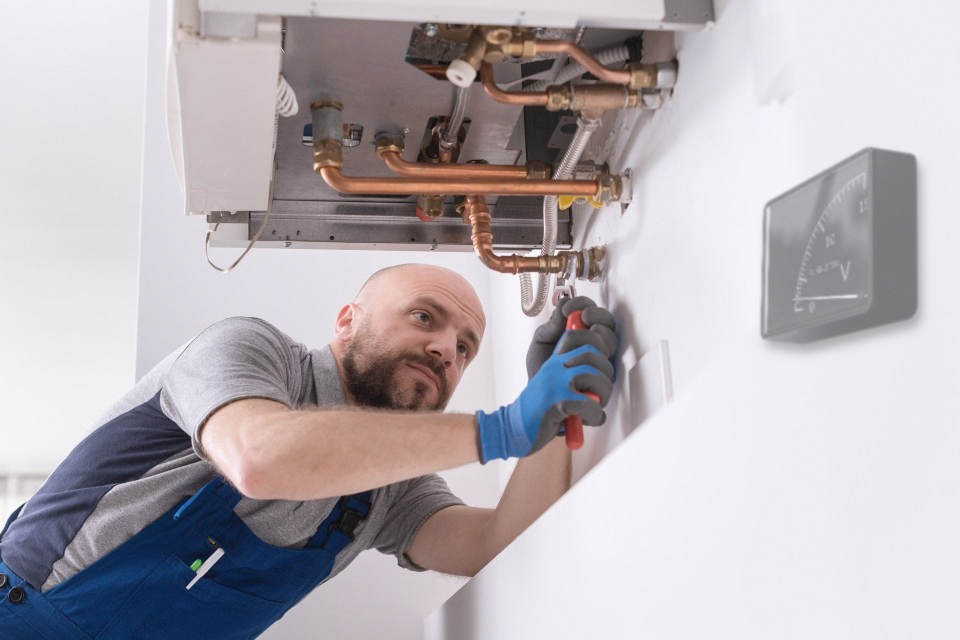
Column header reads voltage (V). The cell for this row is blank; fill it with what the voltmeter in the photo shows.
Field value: 2.5 V
